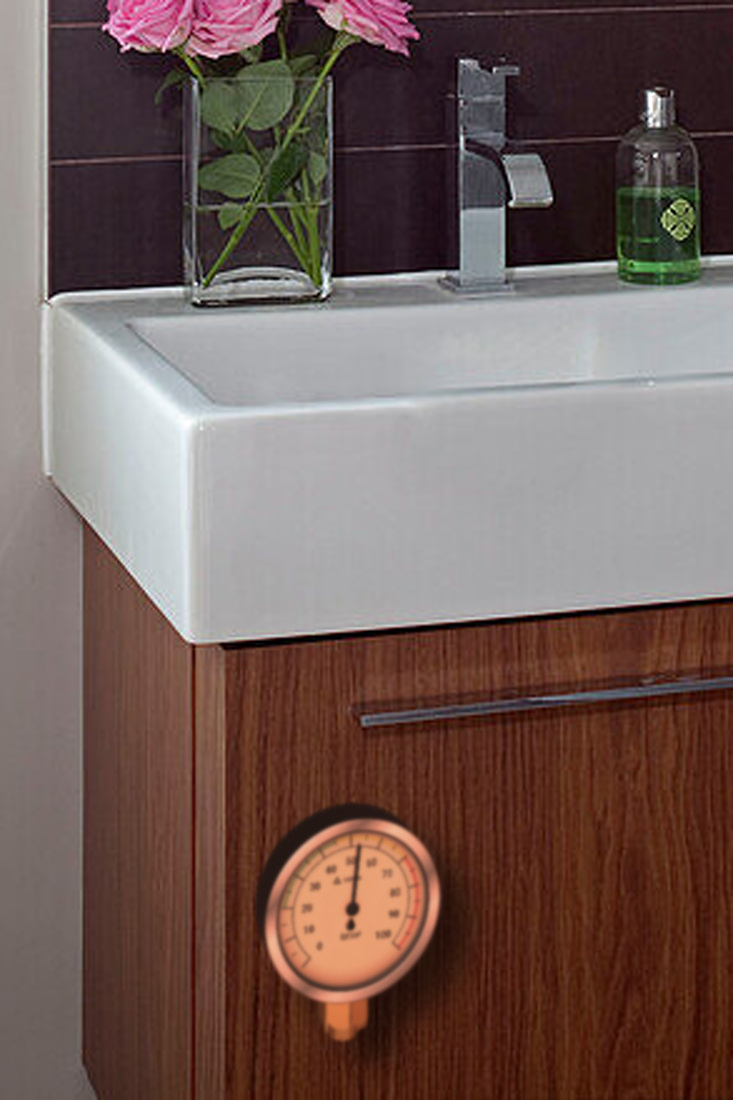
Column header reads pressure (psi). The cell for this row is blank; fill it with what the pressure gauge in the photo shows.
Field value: 52.5 psi
